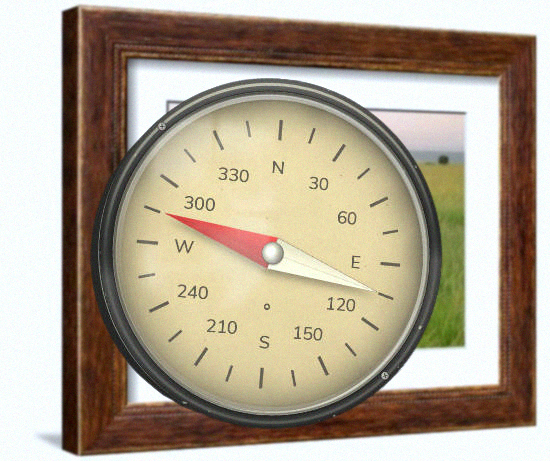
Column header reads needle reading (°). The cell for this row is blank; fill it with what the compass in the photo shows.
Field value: 285 °
